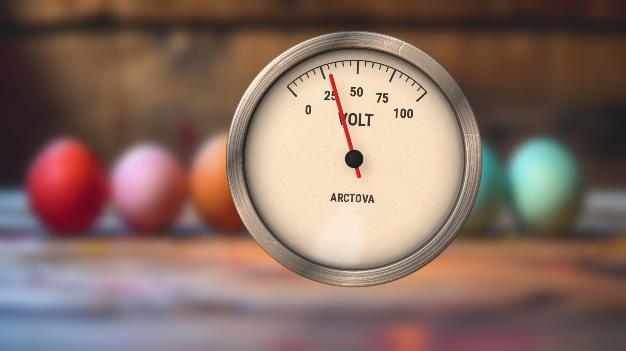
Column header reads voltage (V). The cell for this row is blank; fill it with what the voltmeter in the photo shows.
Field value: 30 V
